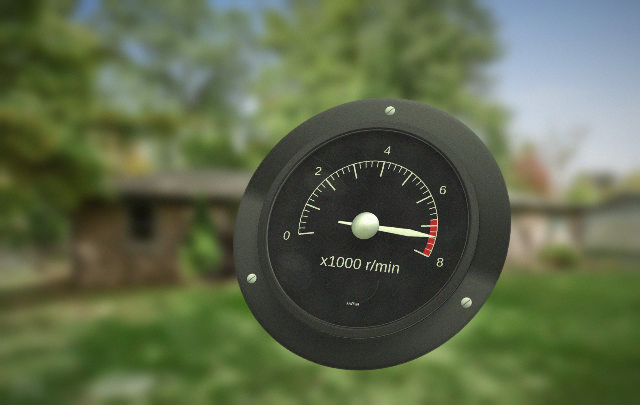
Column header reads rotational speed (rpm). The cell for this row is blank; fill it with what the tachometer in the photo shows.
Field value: 7400 rpm
